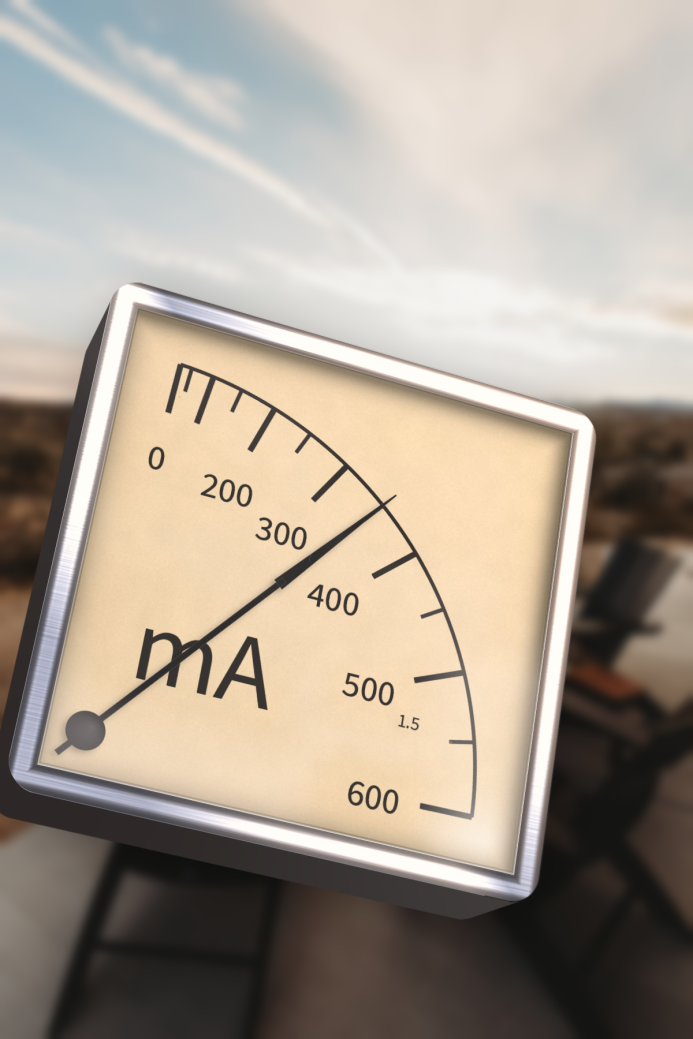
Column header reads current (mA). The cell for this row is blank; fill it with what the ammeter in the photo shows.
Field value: 350 mA
